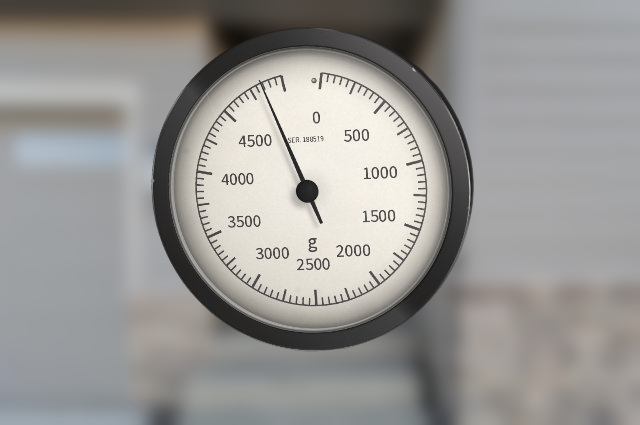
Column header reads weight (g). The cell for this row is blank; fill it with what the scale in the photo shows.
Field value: 4850 g
